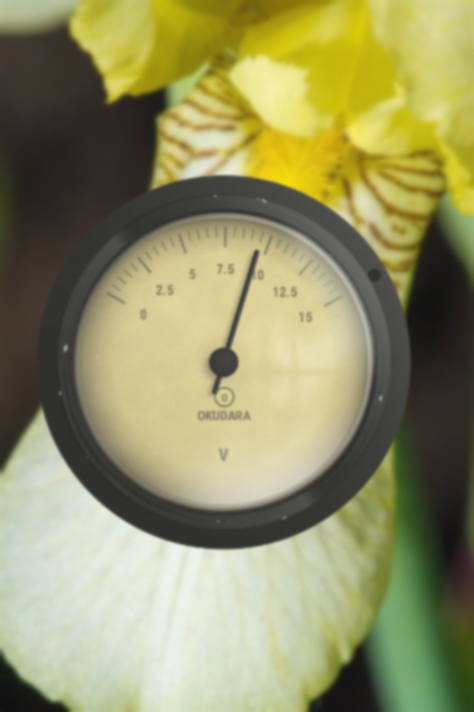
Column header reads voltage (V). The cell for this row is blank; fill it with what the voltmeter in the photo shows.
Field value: 9.5 V
